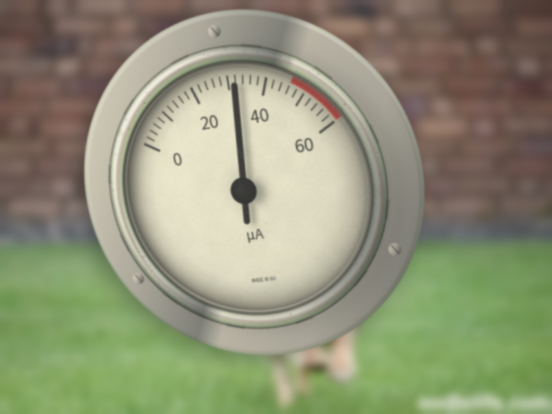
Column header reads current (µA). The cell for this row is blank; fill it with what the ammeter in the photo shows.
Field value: 32 µA
